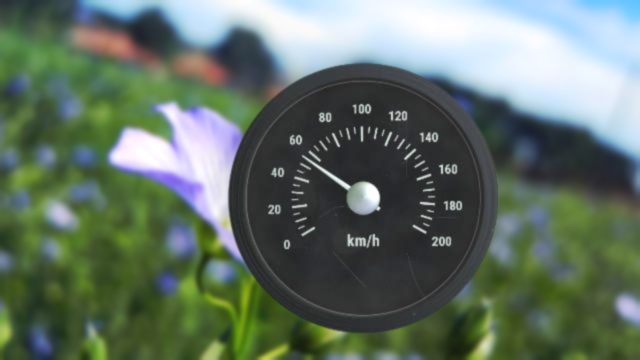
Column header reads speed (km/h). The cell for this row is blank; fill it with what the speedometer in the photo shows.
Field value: 55 km/h
